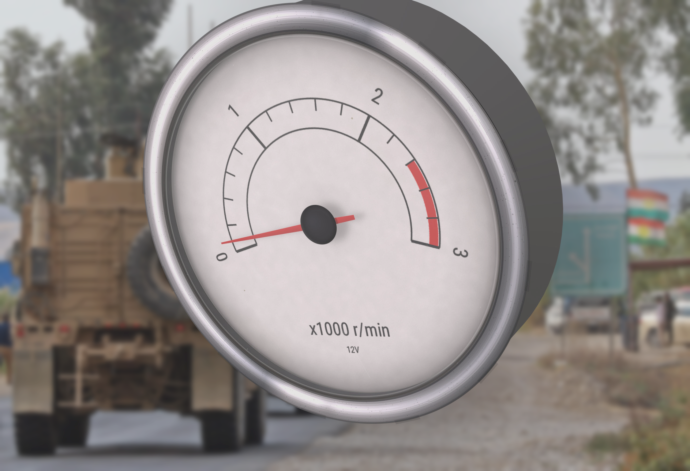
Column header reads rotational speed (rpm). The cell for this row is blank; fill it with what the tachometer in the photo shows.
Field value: 100 rpm
